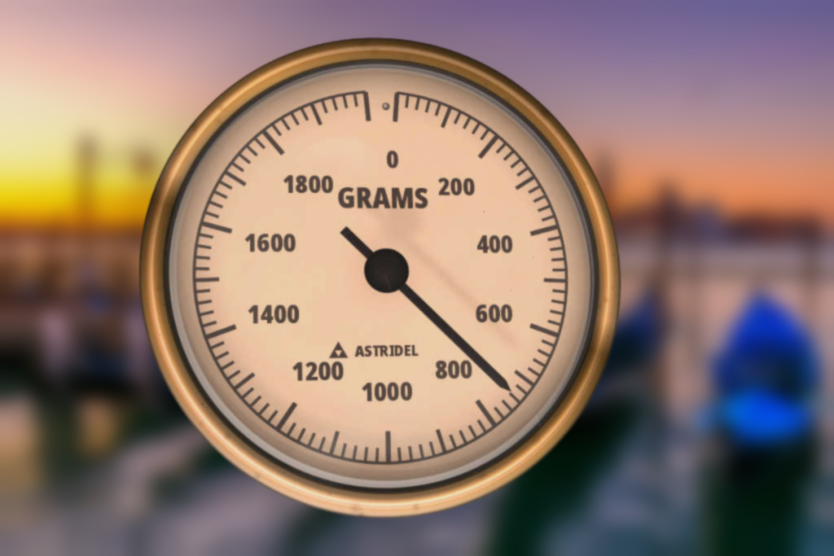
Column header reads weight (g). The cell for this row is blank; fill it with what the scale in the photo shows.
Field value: 740 g
